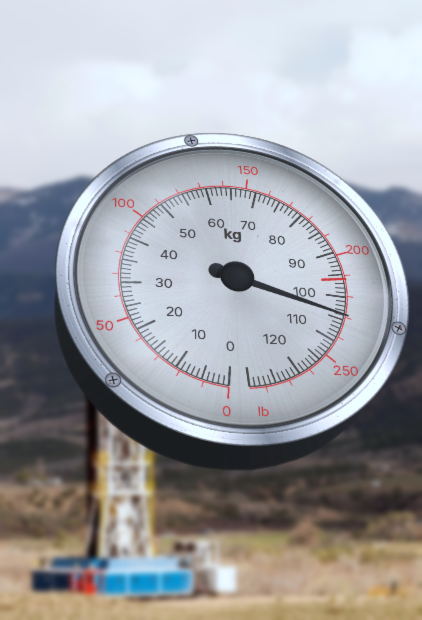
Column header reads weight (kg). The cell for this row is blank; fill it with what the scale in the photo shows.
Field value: 105 kg
